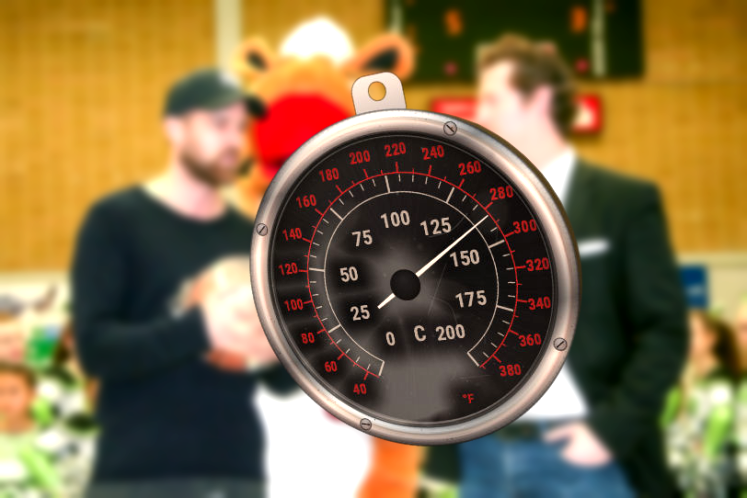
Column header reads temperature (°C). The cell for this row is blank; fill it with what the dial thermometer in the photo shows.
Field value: 140 °C
